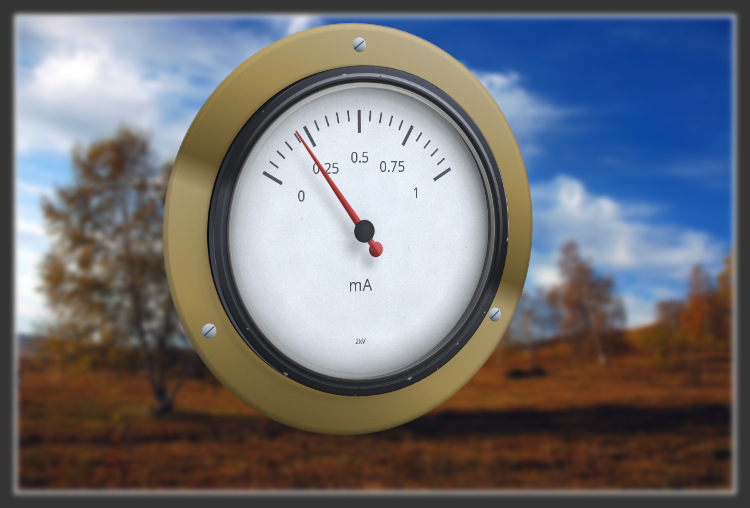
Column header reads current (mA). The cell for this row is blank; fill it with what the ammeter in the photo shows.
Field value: 0.2 mA
